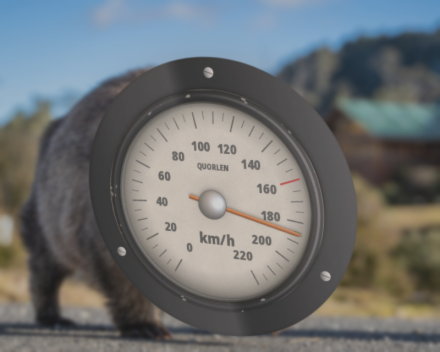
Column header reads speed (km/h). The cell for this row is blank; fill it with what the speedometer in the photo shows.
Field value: 185 km/h
